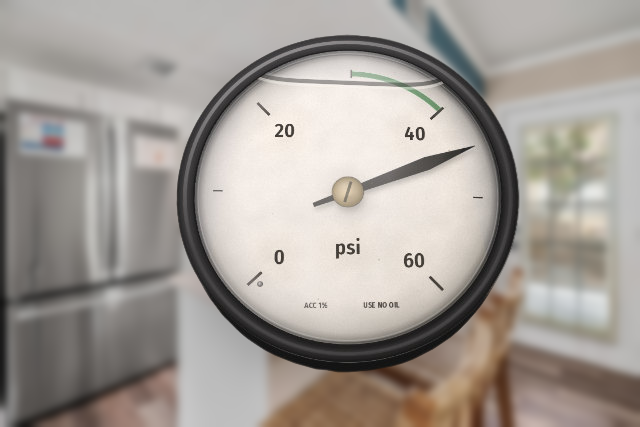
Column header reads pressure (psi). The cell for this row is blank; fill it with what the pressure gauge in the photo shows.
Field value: 45 psi
